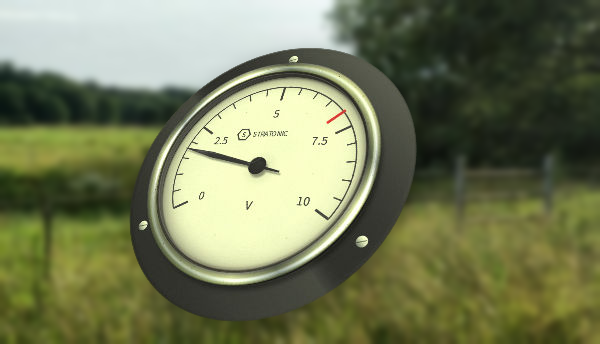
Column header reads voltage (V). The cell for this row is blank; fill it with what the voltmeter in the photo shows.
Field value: 1.75 V
